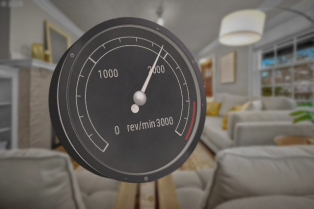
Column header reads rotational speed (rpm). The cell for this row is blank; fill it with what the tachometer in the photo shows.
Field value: 1900 rpm
